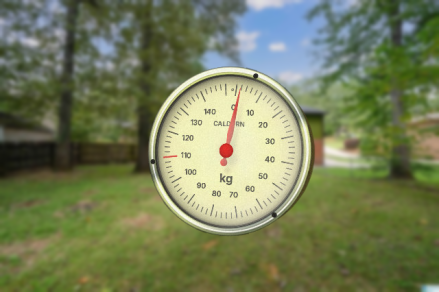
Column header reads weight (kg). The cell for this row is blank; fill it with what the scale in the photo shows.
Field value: 2 kg
